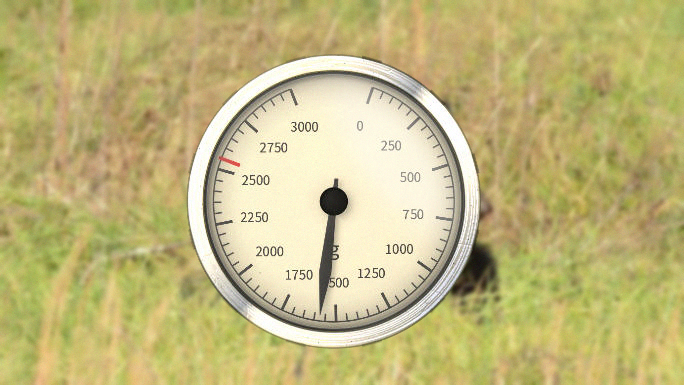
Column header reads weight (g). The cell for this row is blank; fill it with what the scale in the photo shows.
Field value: 1575 g
